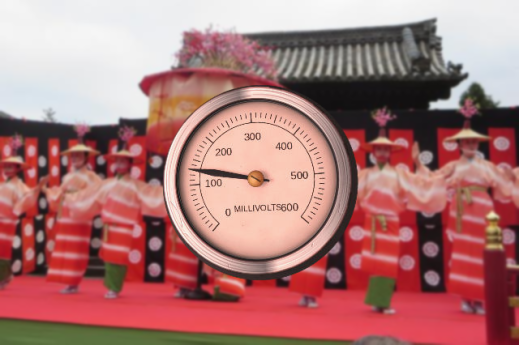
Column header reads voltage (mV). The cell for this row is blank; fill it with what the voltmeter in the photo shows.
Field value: 130 mV
